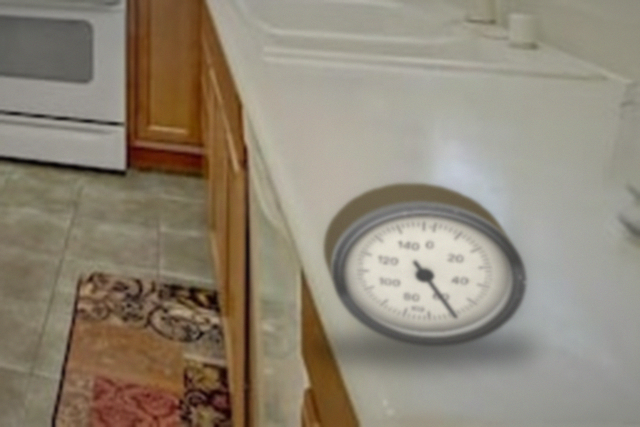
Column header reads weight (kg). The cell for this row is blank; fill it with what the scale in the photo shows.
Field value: 60 kg
